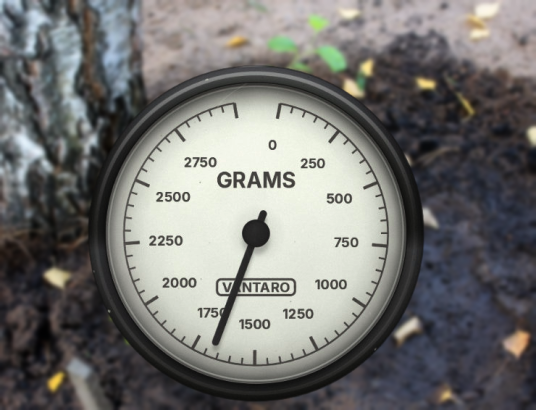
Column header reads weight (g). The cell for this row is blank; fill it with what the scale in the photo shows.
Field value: 1675 g
